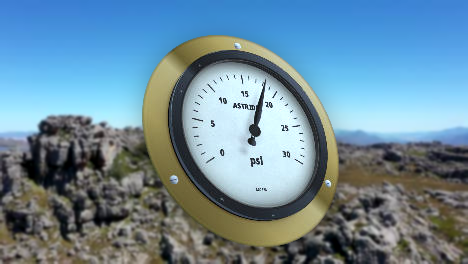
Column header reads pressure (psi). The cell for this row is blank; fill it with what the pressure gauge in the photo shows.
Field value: 18 psi
